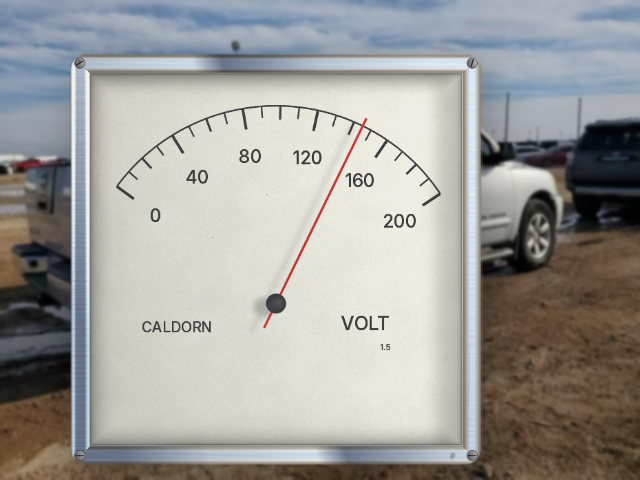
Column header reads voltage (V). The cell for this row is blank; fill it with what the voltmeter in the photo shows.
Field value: 145 V
